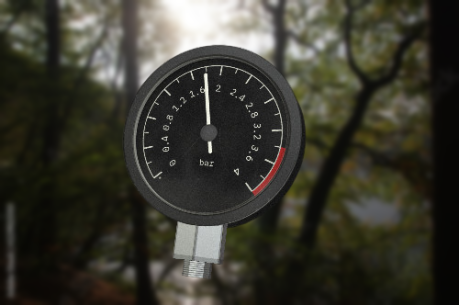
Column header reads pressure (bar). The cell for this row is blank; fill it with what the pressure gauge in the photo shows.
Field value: 1.8 bar
